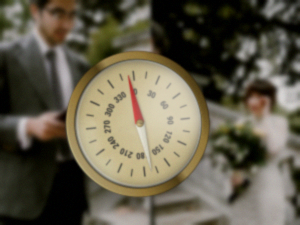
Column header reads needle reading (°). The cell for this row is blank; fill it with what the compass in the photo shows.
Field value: 352.5 °
